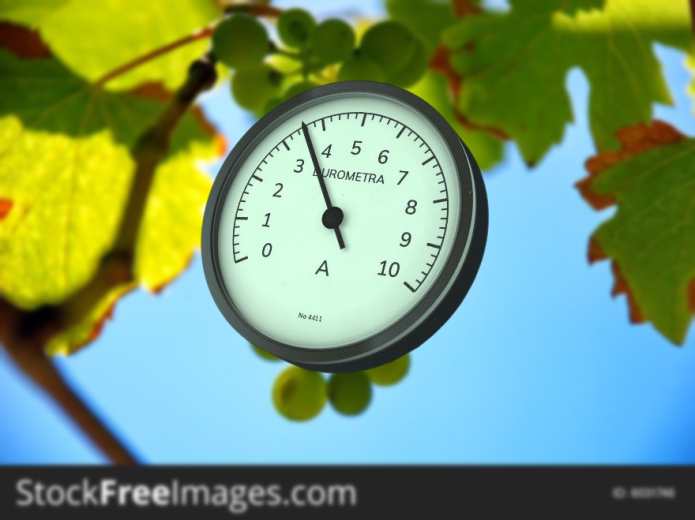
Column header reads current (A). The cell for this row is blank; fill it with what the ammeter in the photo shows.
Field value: 3.6 A
